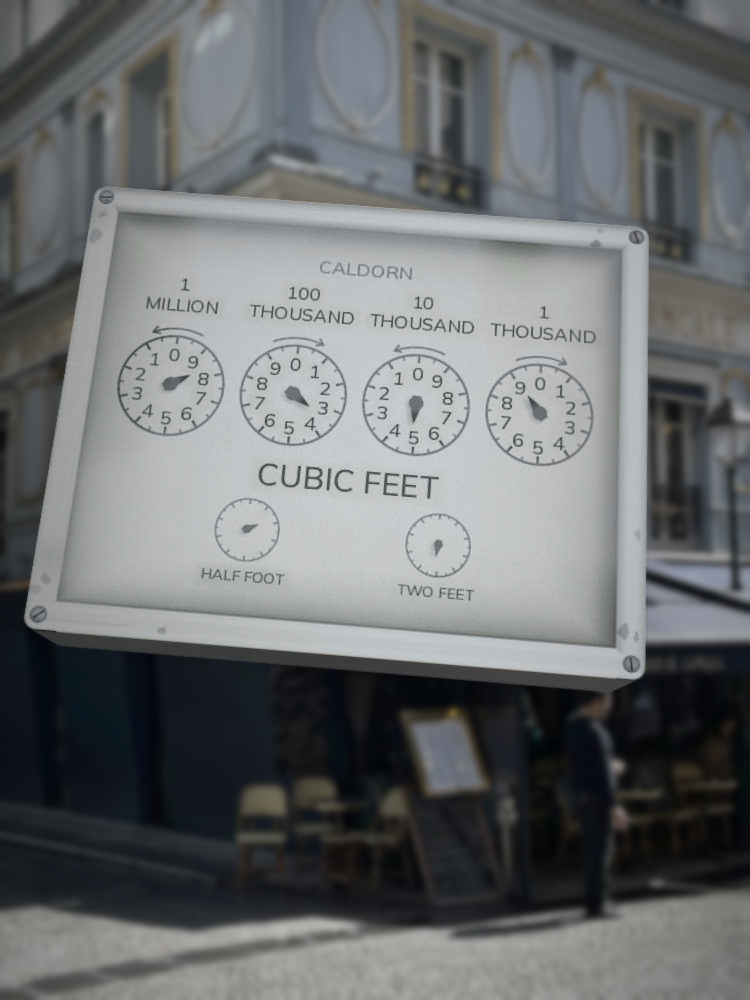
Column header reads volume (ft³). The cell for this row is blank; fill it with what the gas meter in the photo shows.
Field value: 834900 ft³
